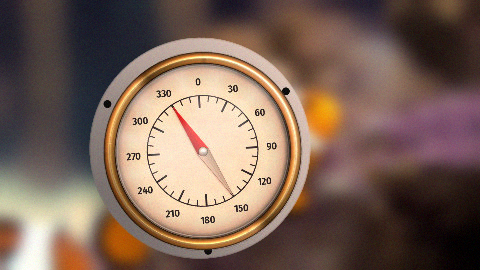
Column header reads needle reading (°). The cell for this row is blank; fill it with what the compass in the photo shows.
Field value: 330 °
